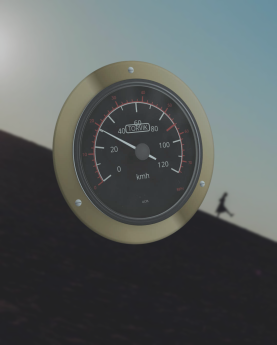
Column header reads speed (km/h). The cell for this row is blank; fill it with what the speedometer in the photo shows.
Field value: 30 km/h
